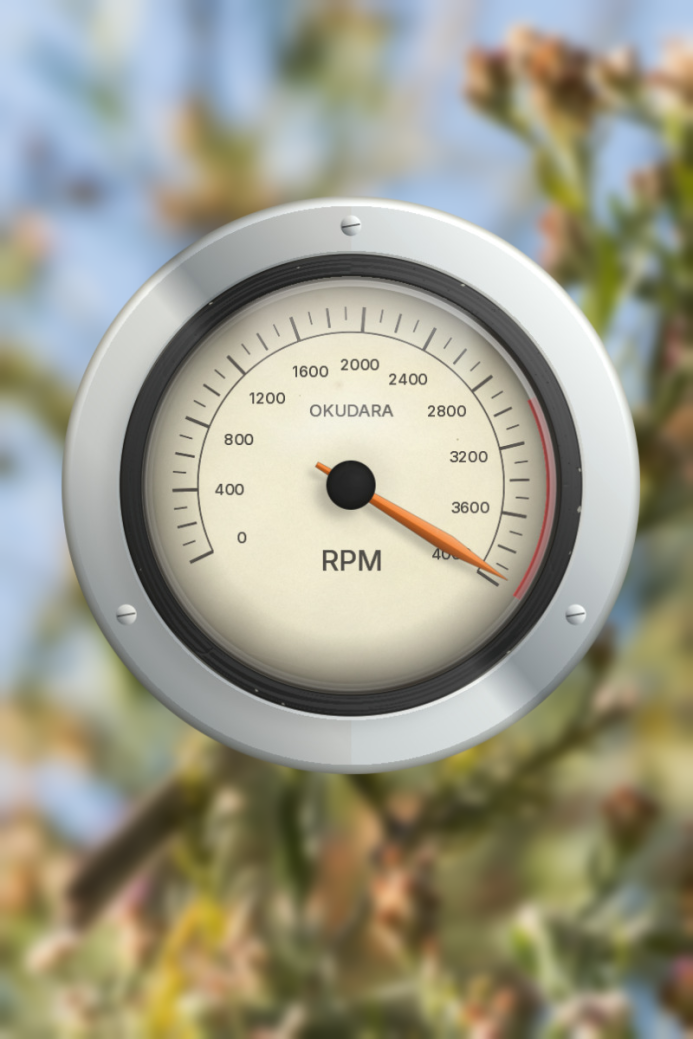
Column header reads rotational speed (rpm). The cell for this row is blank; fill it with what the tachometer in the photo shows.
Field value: 3950 rpm
